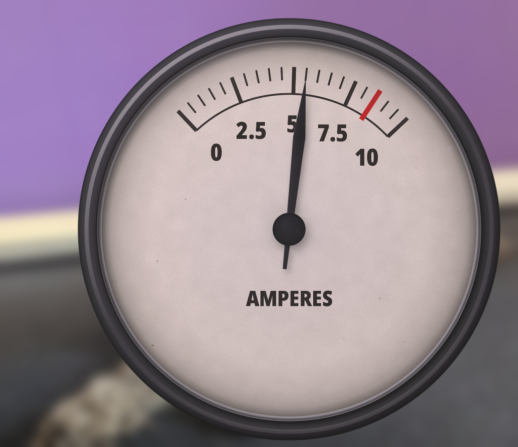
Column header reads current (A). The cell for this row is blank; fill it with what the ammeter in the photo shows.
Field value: 5.5 A
